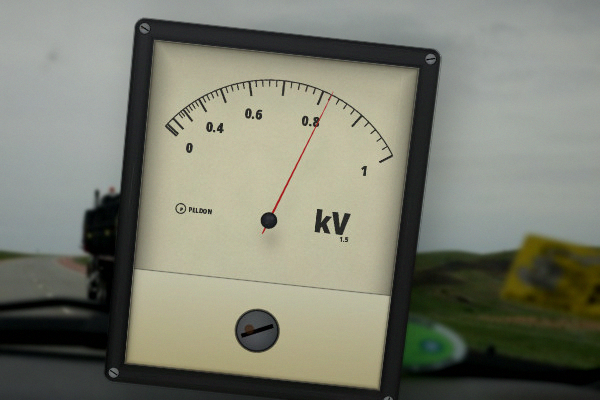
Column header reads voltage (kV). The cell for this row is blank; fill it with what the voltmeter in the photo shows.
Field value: 0.82 kV
